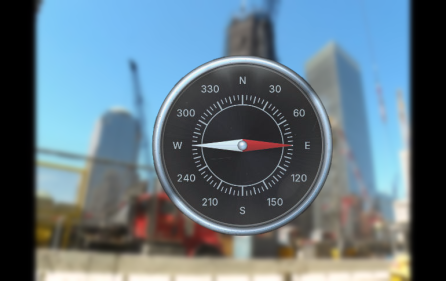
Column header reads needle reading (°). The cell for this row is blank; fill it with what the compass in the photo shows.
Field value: 90 °
